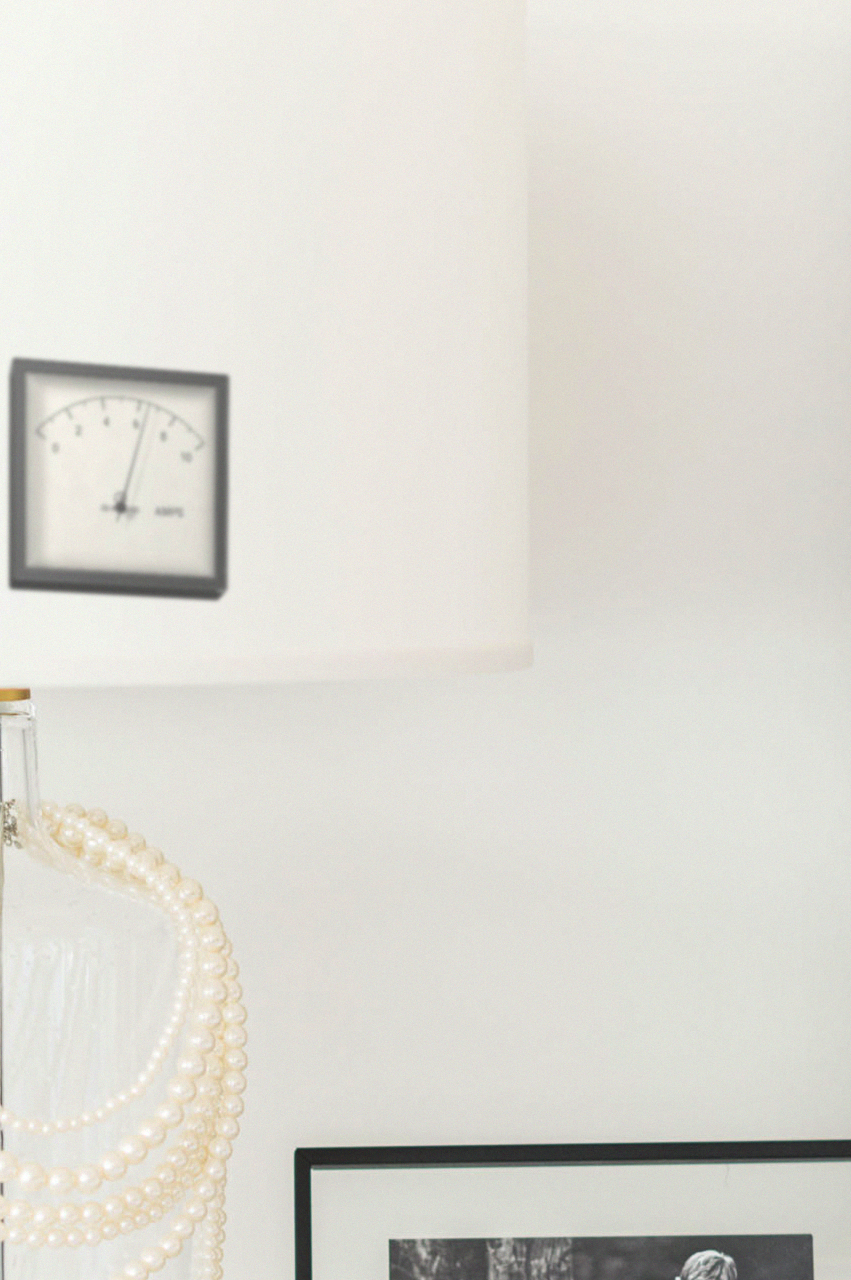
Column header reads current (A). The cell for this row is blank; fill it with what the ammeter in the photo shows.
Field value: 6.5 A
